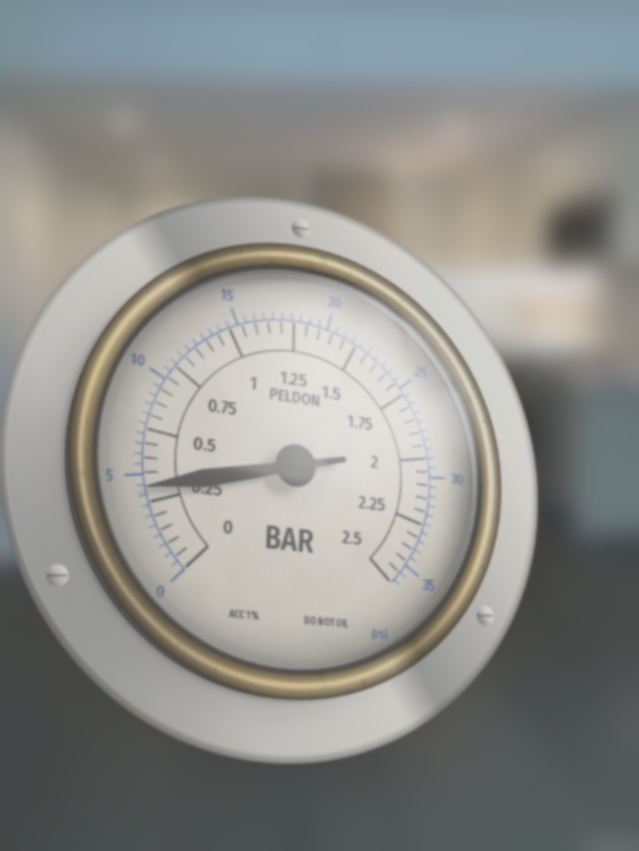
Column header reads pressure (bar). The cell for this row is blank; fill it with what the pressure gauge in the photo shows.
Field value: 0.3 bar
